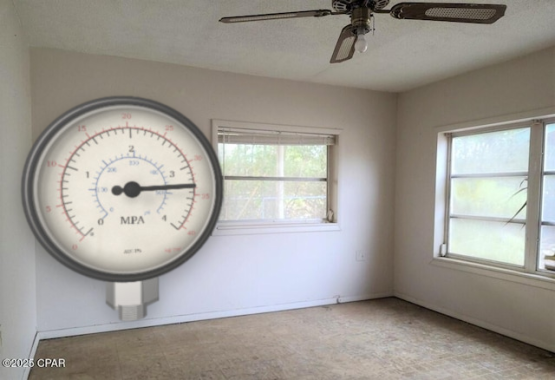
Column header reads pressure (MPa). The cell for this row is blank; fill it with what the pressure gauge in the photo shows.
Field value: 3.3 MPa
